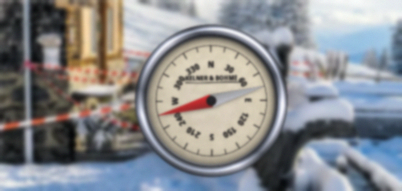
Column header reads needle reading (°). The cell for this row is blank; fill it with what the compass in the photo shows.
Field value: 255 °
